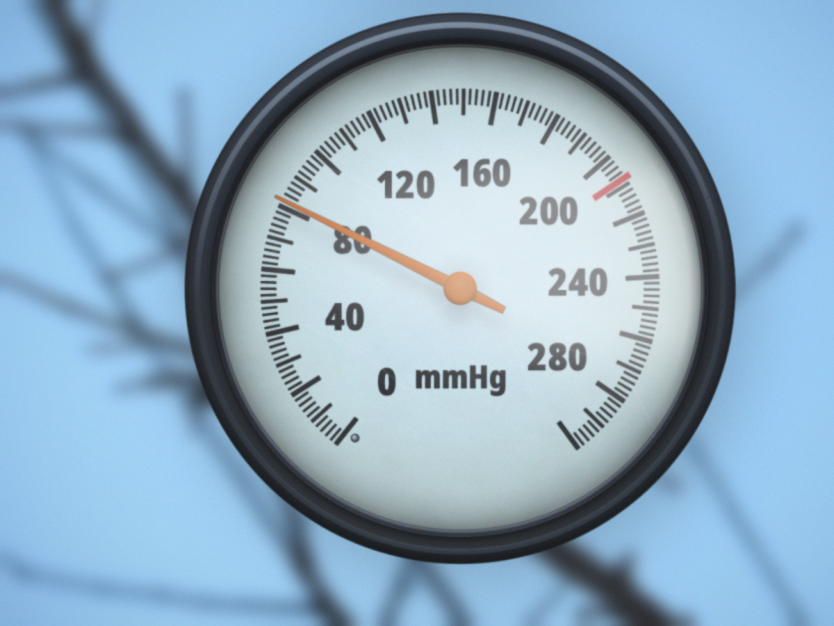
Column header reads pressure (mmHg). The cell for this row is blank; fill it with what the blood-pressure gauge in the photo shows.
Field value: 82 mmHg
